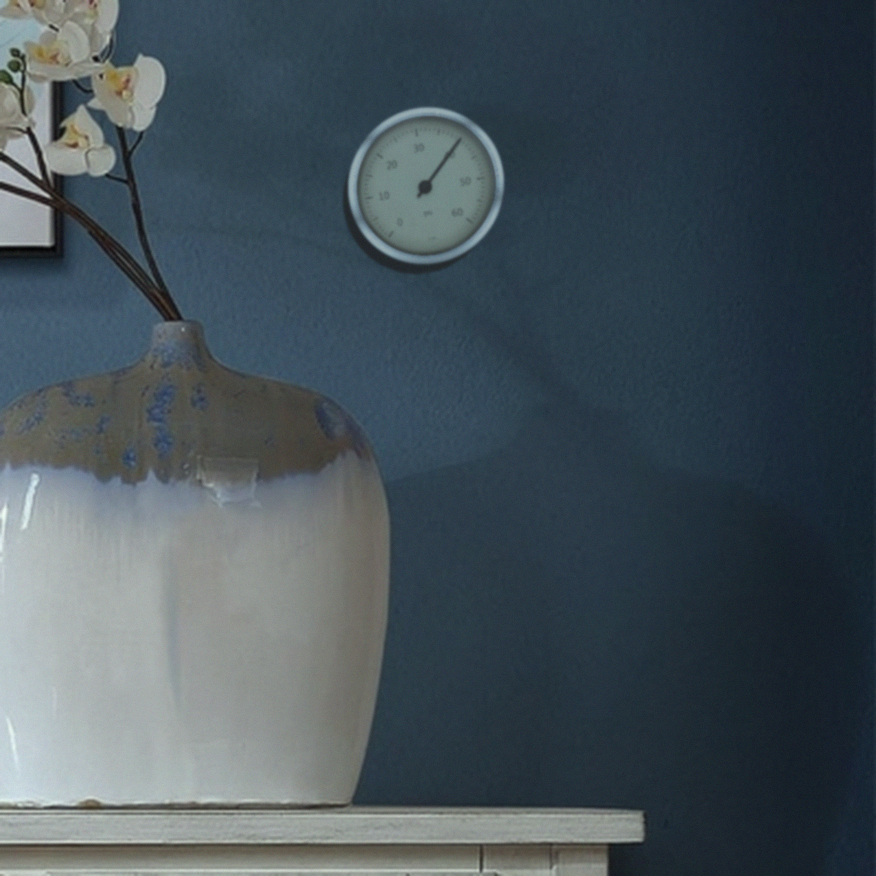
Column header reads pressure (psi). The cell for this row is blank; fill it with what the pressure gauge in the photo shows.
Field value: 40 psi
